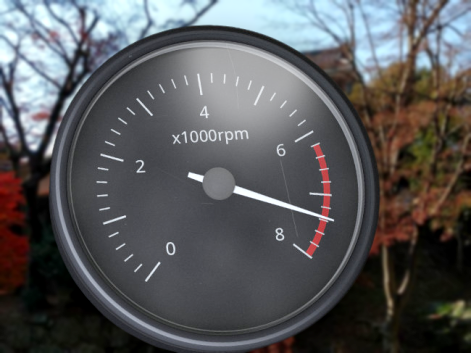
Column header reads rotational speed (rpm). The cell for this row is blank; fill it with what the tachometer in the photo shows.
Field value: 7400 rpm
